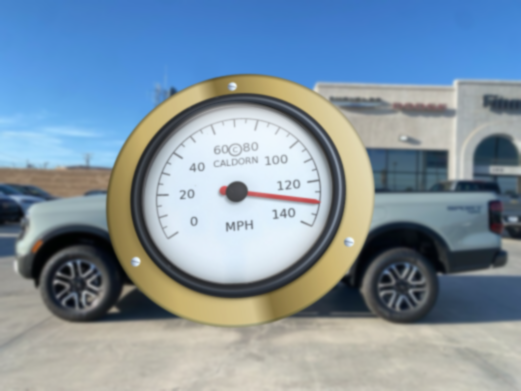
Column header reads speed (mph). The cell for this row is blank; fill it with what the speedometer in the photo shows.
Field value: 130 mph
